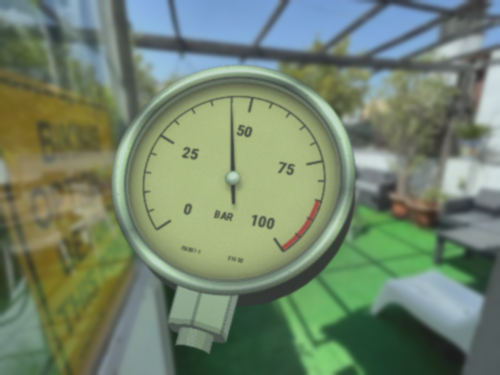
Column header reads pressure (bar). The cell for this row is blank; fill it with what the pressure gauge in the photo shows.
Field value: 45 bar
